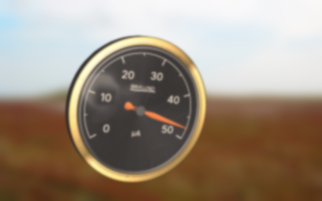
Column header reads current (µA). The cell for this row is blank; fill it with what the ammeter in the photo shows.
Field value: 47.5 µA
